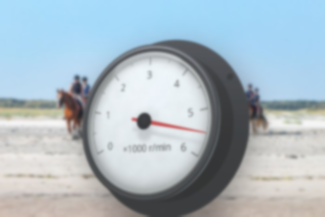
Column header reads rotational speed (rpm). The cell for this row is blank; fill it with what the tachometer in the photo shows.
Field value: 5500 rpm
